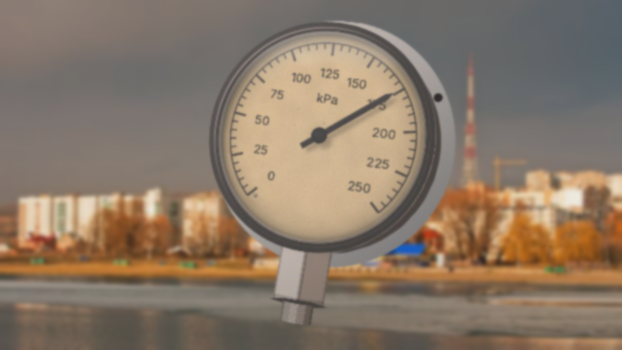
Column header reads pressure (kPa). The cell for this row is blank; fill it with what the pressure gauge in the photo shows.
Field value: 175 kPa
